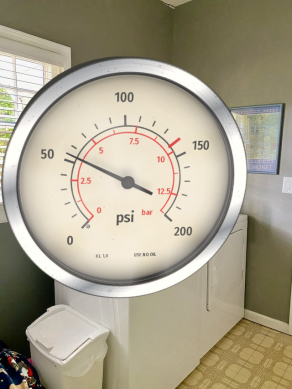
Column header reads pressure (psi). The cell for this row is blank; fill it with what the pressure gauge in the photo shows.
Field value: 55 psi
